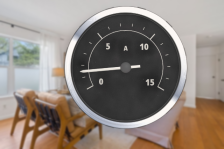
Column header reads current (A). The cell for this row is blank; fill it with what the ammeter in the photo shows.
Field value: 1.5 A
